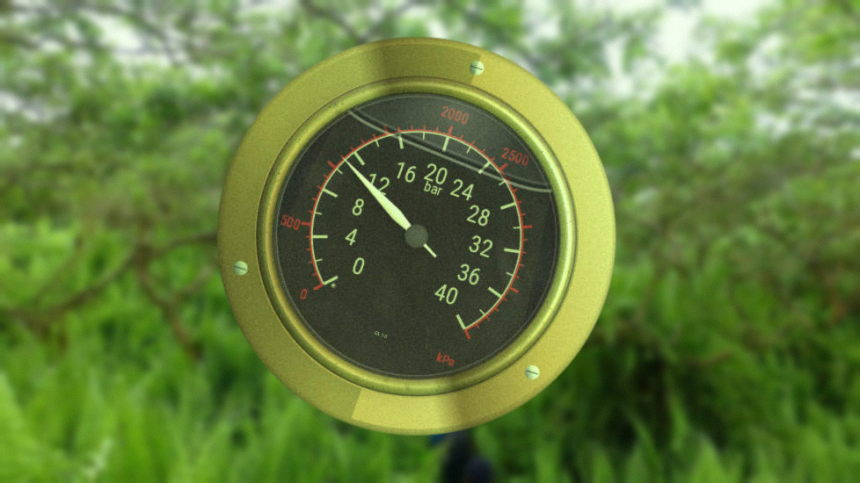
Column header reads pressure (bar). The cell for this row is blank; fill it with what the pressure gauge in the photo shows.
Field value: 11 bar
